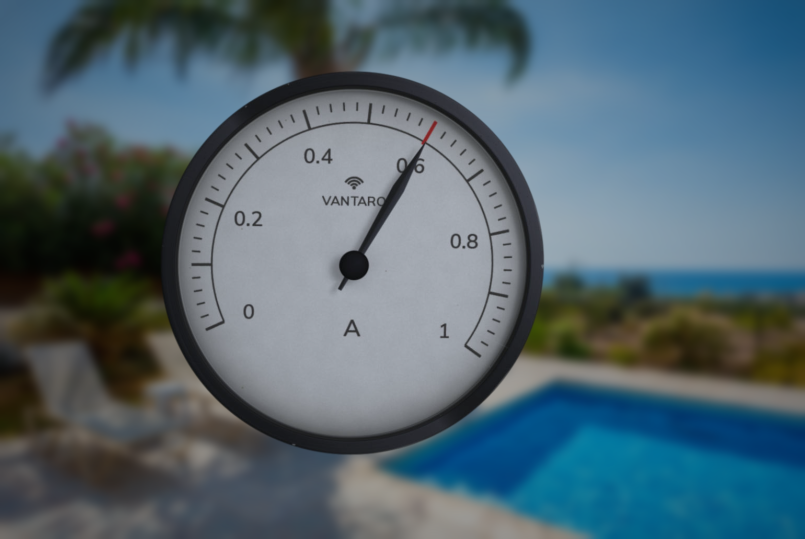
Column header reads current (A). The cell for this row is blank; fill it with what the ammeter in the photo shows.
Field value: 0.6 A
